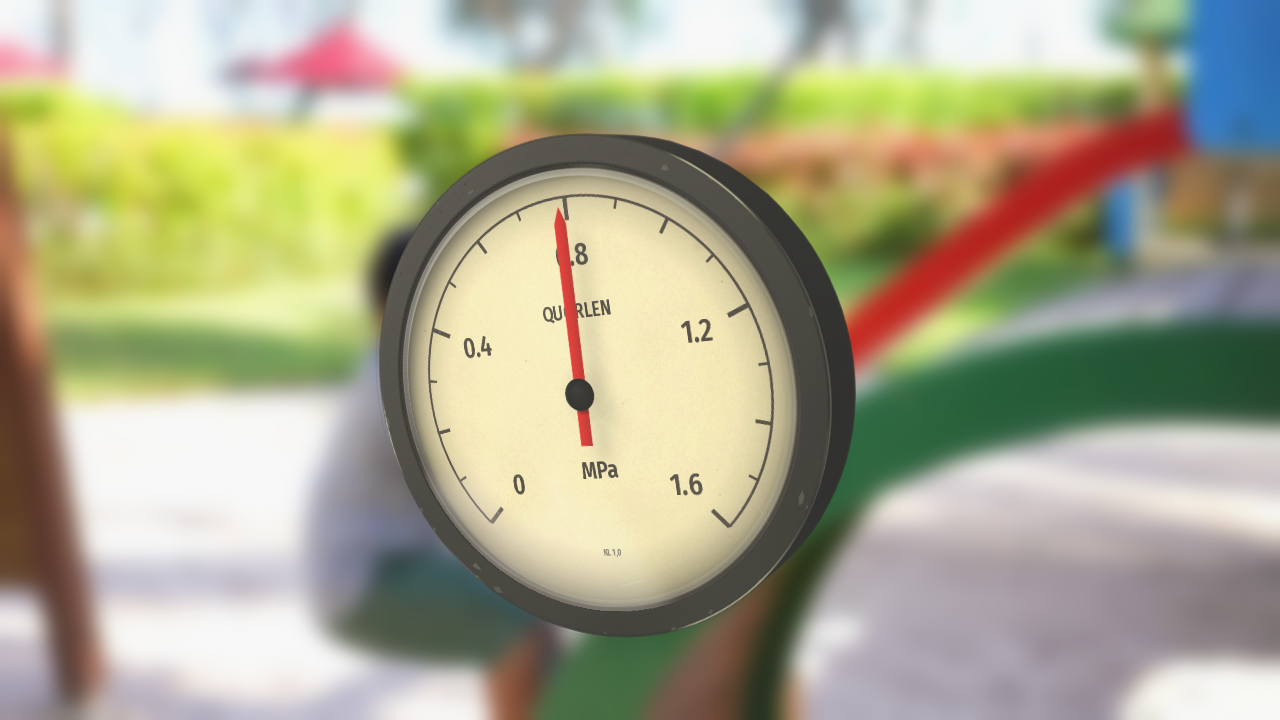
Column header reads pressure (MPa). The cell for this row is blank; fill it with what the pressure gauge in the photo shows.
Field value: 0.8 MPa
